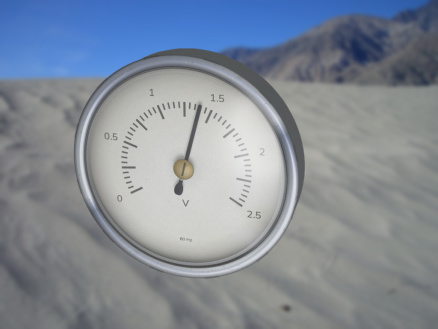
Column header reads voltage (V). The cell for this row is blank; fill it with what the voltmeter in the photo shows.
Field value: 1.4 V
